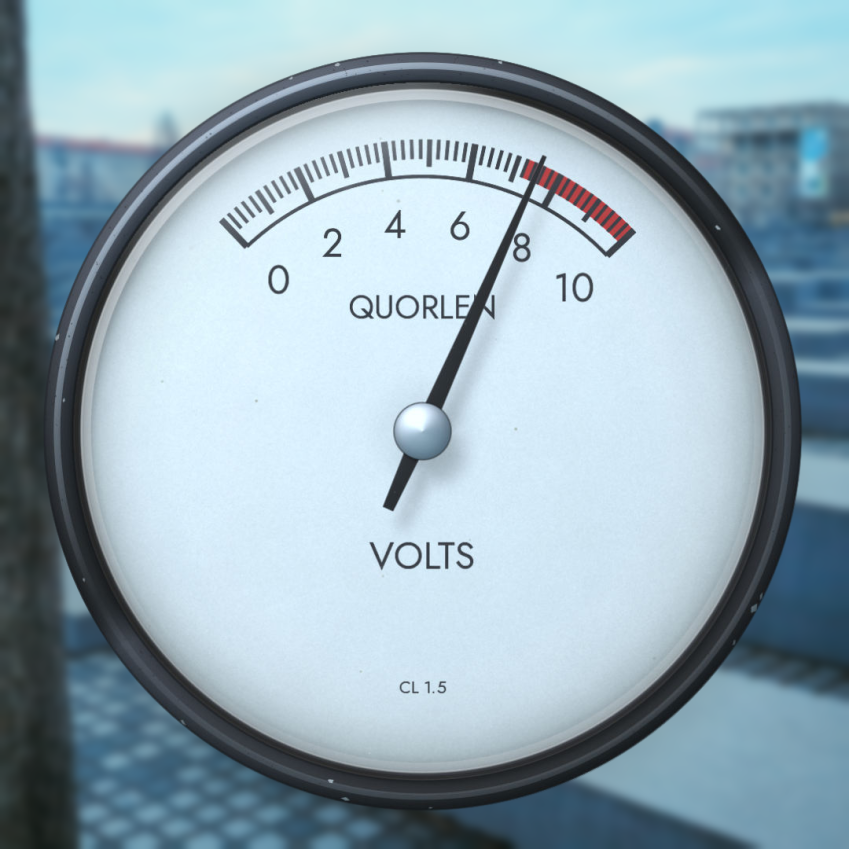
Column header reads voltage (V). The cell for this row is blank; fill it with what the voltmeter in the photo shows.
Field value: 7.5 V
